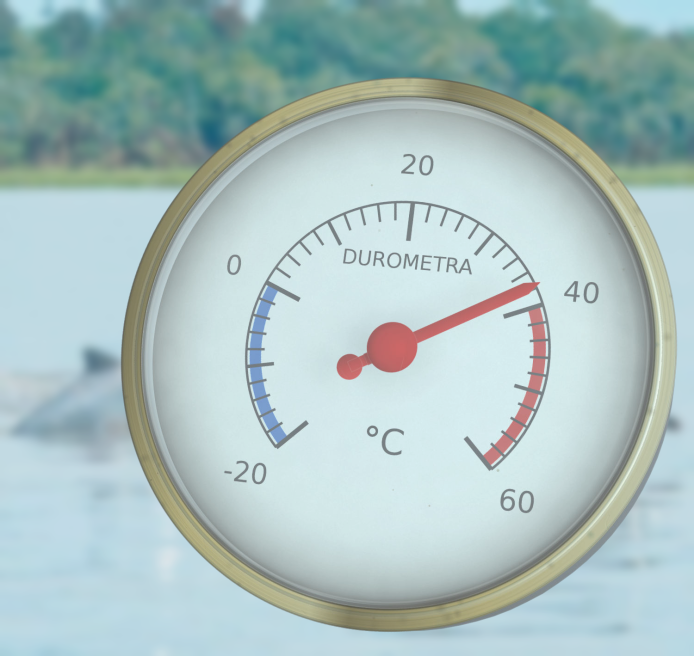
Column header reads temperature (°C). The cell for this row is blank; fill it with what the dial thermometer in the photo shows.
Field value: 38 °C
